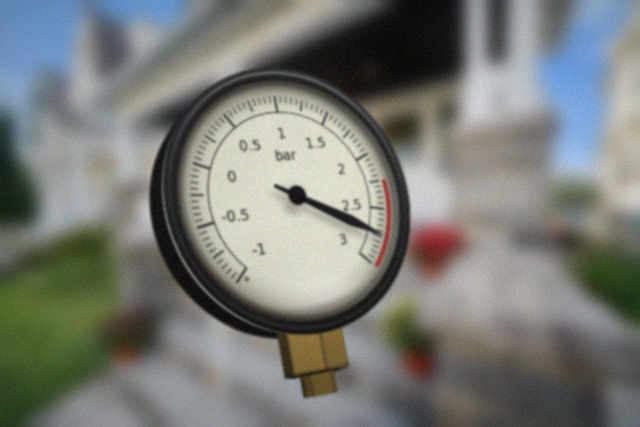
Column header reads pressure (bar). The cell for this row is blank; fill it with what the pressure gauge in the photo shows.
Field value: 2.75 bar
